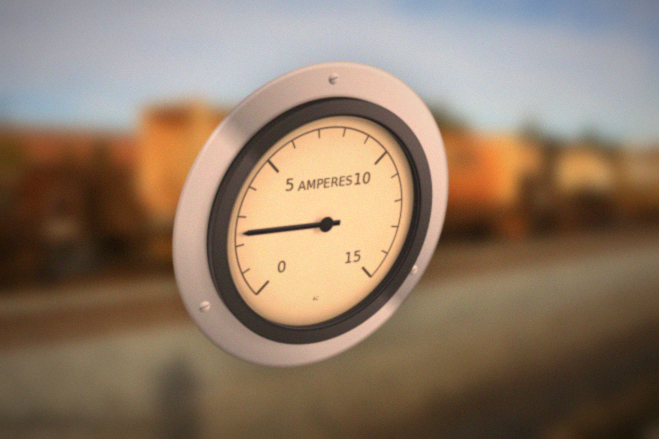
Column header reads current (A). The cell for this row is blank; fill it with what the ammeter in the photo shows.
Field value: 2.5 A
